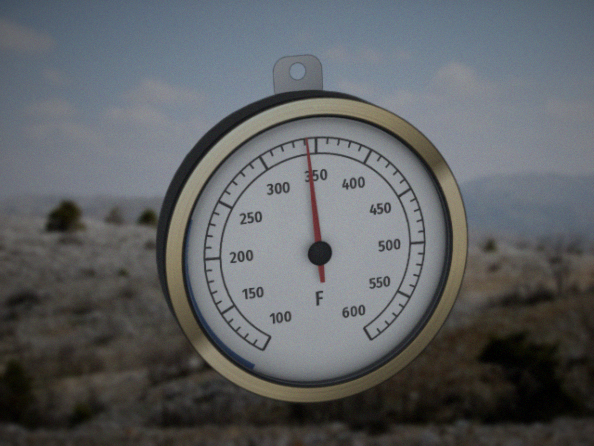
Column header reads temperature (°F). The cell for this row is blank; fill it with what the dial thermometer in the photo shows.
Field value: 340 °F
